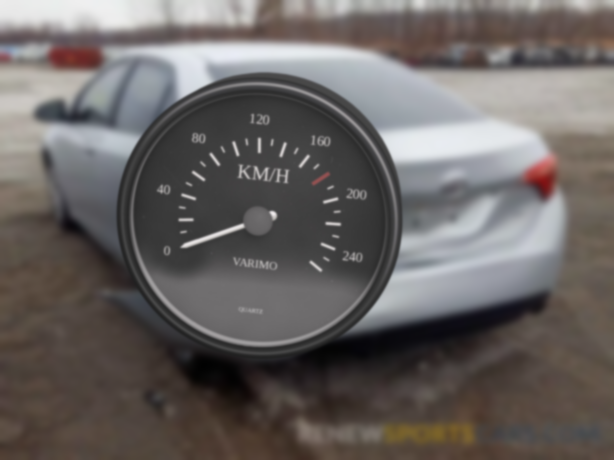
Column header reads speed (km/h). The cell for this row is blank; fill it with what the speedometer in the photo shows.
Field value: 0 km/h
